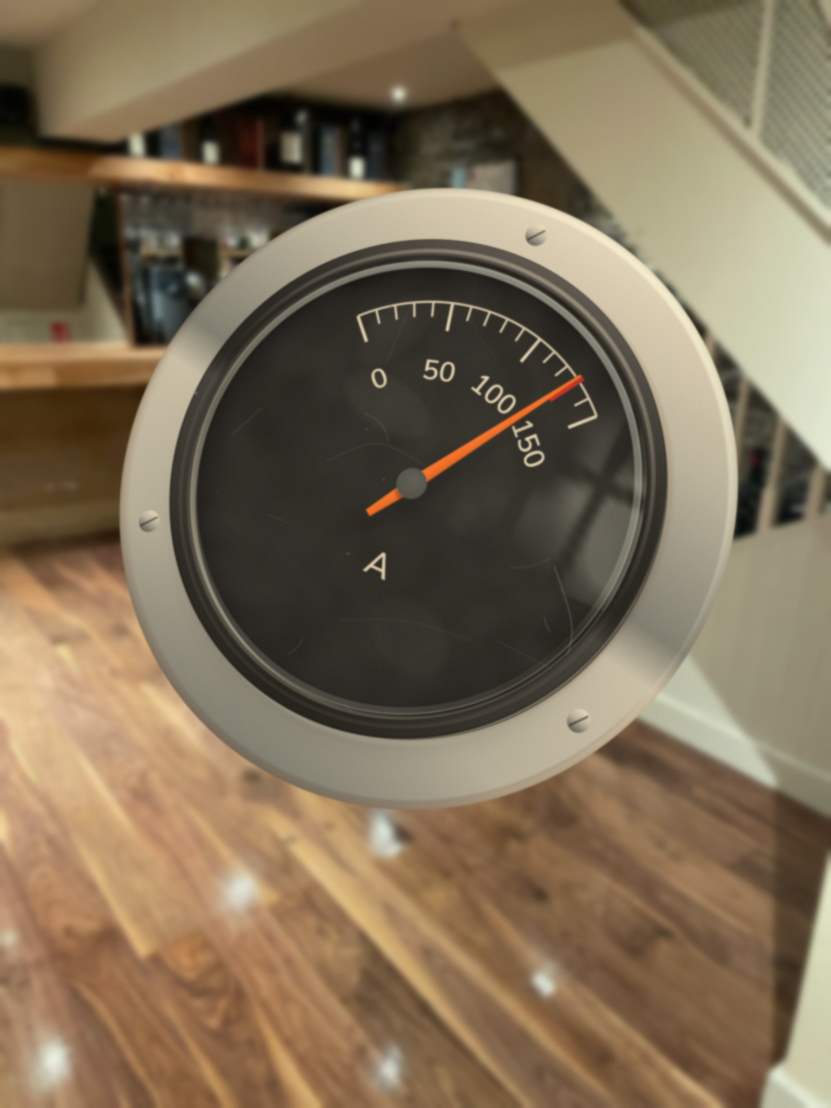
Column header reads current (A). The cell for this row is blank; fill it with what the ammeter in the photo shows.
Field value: 130 A
